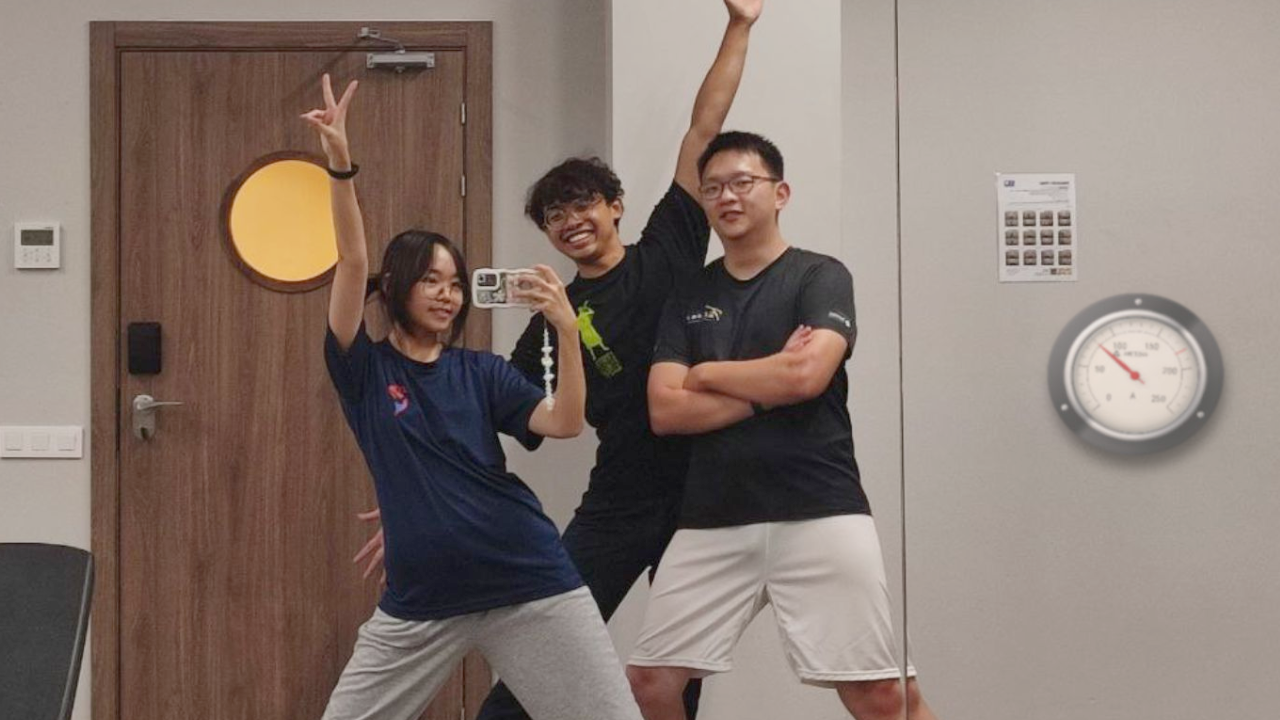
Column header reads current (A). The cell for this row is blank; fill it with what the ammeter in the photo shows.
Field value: 80 A
